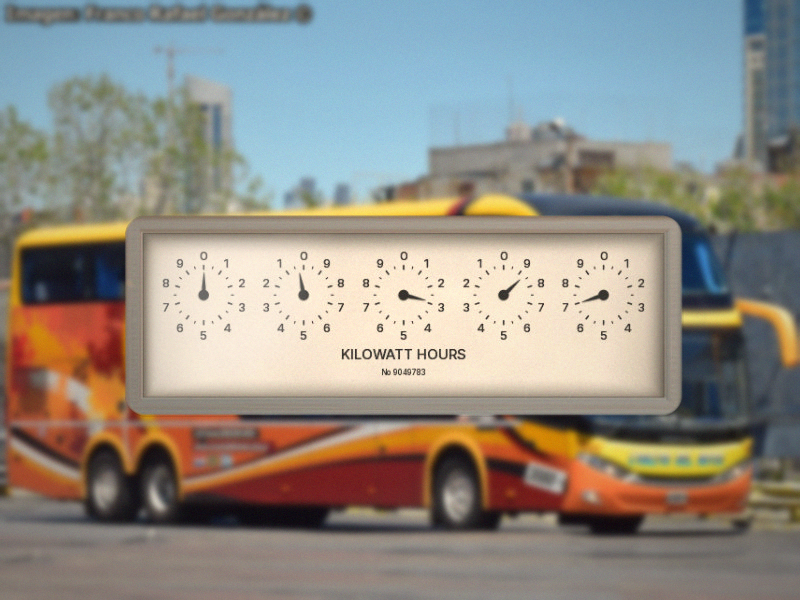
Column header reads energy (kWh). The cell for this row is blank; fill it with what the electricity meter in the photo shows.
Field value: 287 kWh
